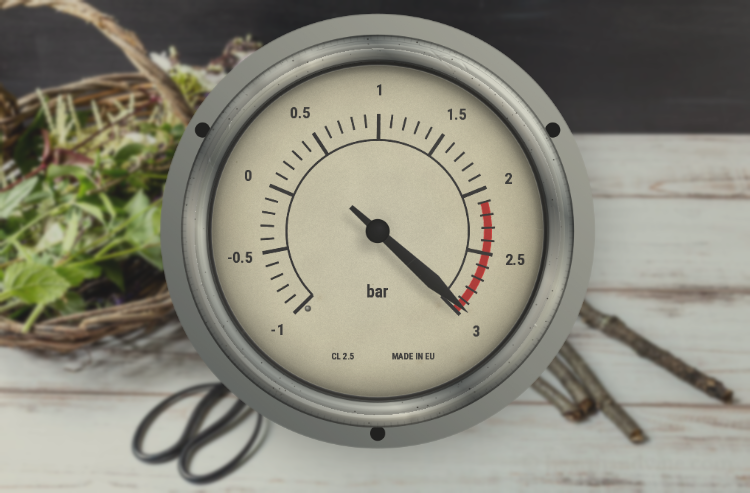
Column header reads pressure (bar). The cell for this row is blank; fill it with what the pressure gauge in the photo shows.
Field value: 2.95 bar
